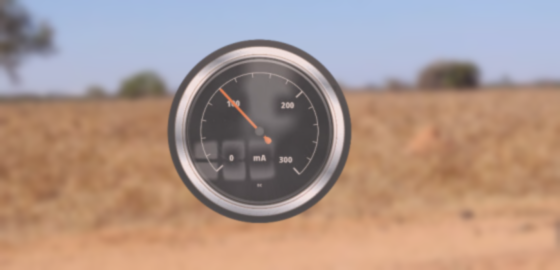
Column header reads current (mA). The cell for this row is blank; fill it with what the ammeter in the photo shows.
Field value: 100 mA
